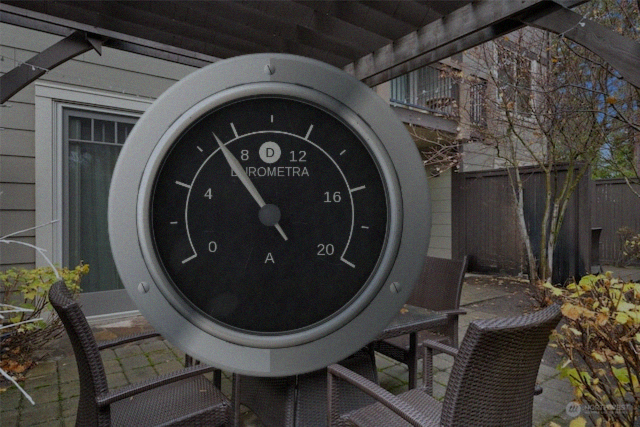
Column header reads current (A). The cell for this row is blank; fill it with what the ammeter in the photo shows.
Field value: 7 A
